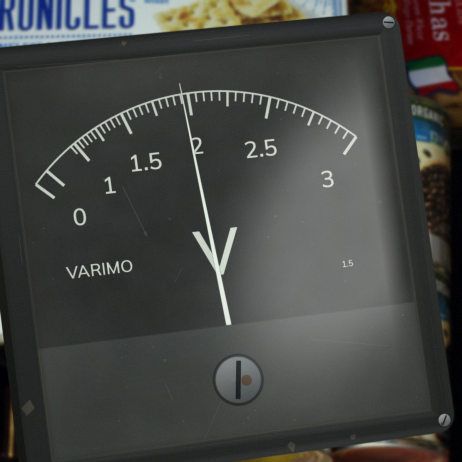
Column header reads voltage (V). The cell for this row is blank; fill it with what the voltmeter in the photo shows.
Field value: 1.95 V
